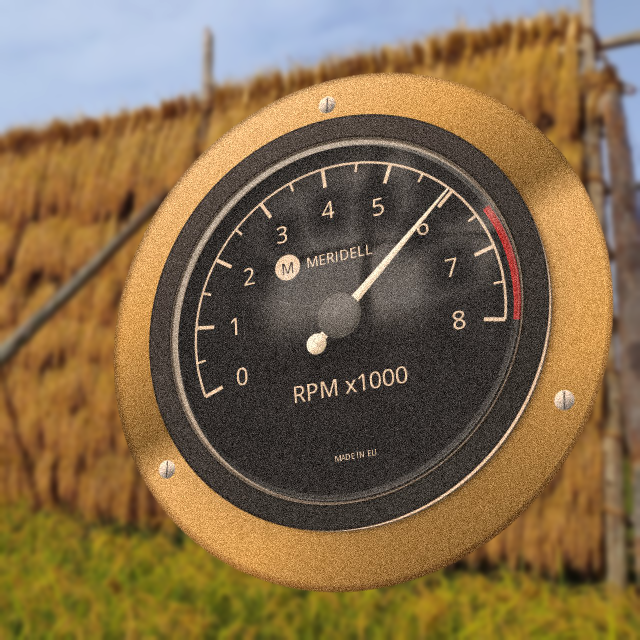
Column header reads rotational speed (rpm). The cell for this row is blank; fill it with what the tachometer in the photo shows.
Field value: 6000 rpm
